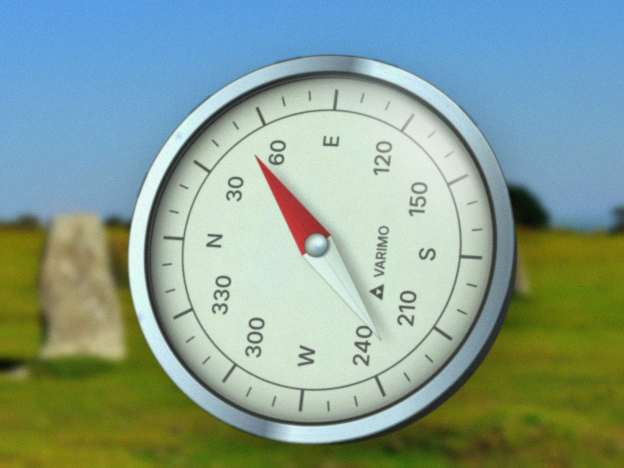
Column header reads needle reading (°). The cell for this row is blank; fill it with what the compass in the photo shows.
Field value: 50 °
